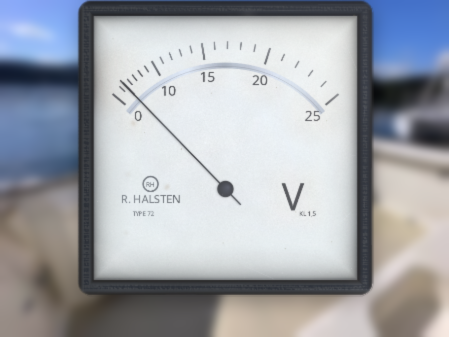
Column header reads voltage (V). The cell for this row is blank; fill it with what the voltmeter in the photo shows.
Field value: 5 V
